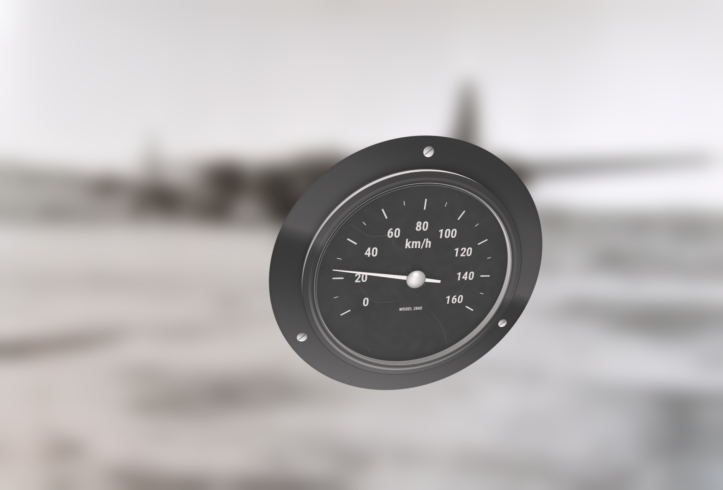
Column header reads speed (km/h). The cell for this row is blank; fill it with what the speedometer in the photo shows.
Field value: 25 km/h
